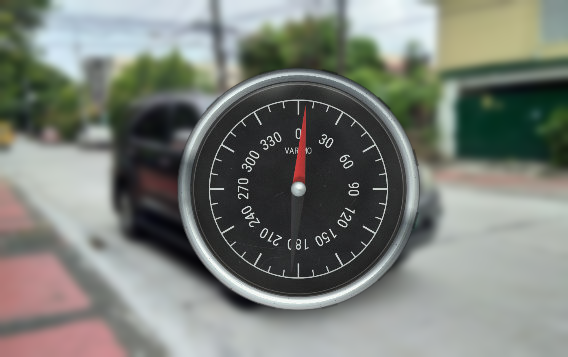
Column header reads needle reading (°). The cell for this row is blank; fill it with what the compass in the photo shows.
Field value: 5 °
